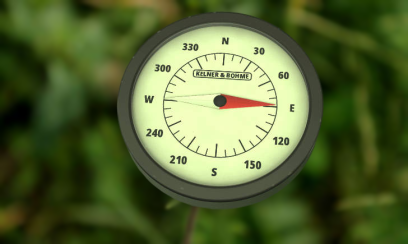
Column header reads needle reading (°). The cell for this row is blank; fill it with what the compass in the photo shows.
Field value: 90 °
